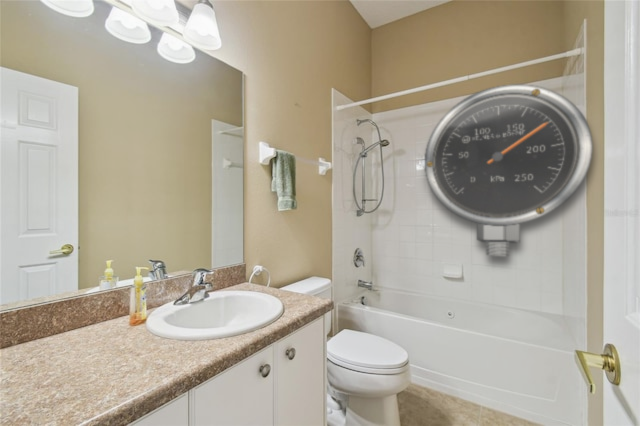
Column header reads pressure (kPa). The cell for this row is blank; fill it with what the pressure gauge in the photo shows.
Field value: 175 kPa
